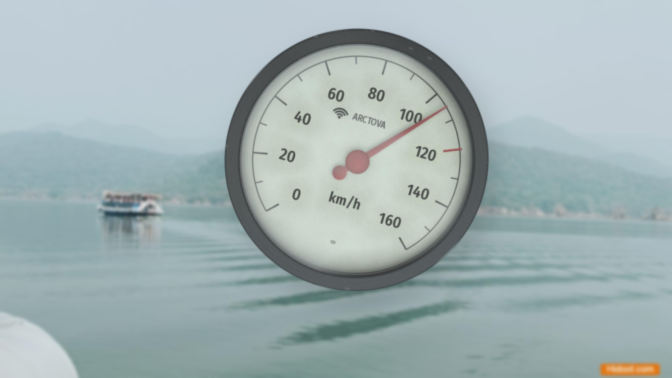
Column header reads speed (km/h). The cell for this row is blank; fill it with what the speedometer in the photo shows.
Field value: 105 km/h
